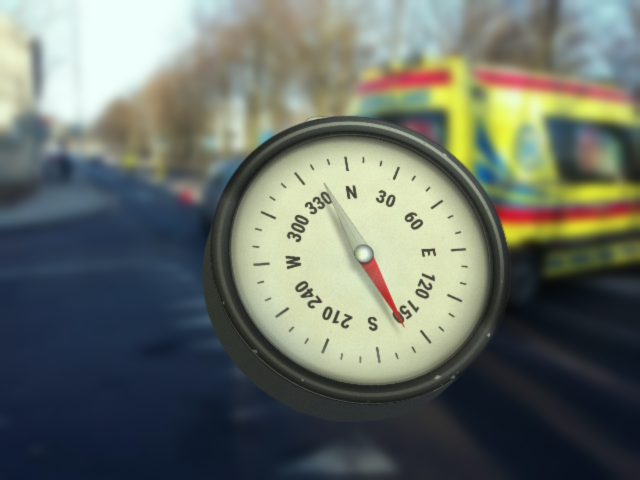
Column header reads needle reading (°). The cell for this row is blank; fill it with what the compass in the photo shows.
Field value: 160 °
